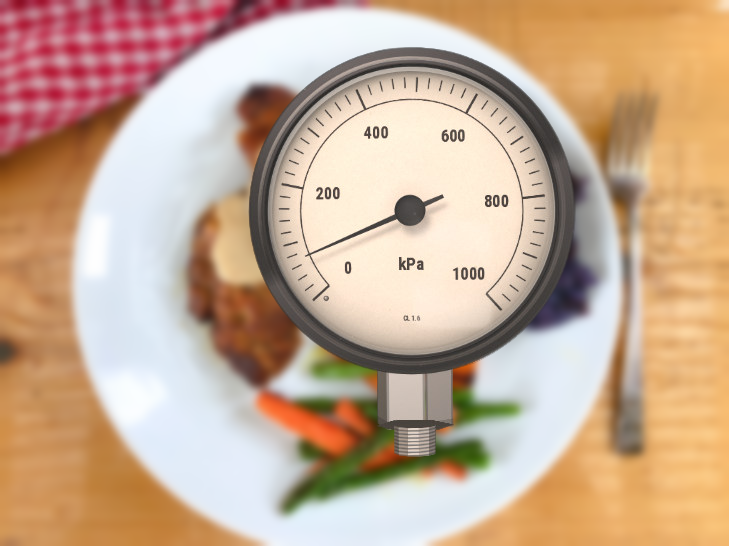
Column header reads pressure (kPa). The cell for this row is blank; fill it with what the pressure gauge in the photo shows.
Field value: 70 kPa
